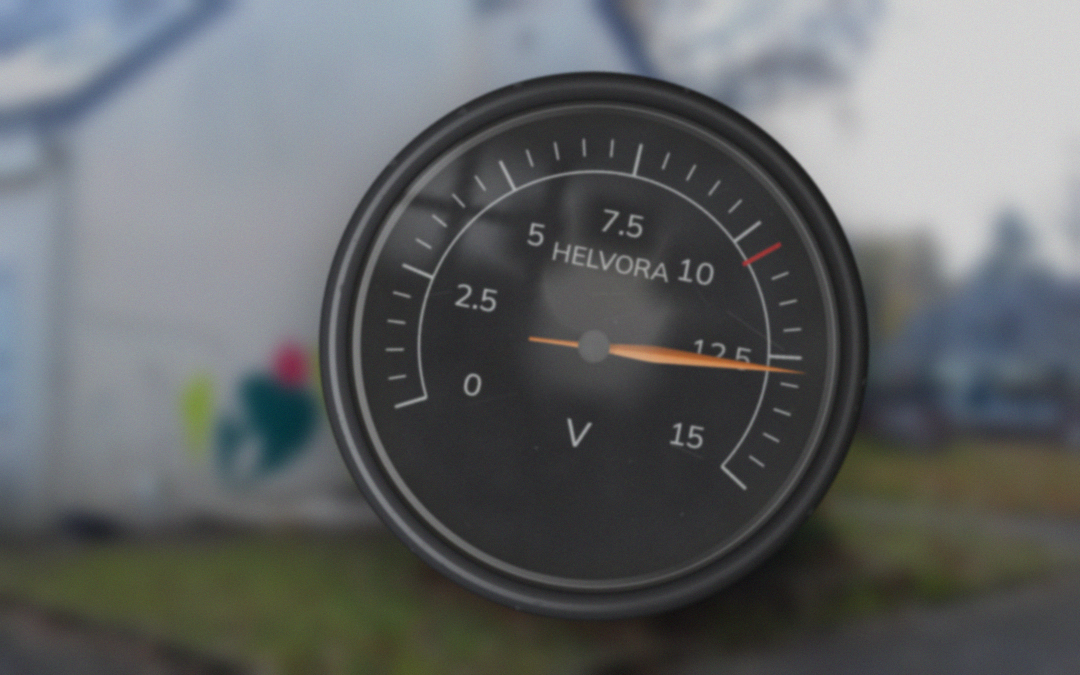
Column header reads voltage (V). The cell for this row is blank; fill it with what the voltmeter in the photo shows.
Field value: 12.75 V
